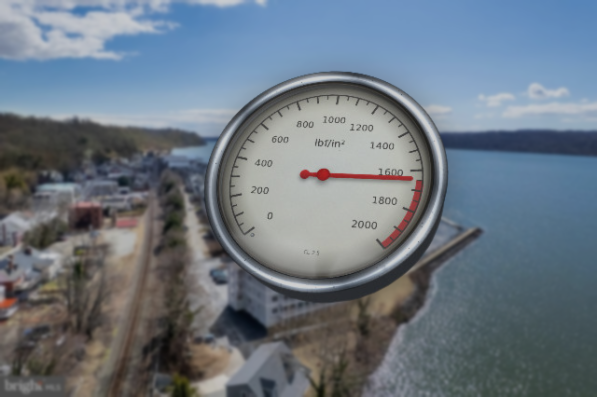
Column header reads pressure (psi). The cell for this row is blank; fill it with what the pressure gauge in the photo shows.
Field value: 1650 psi
